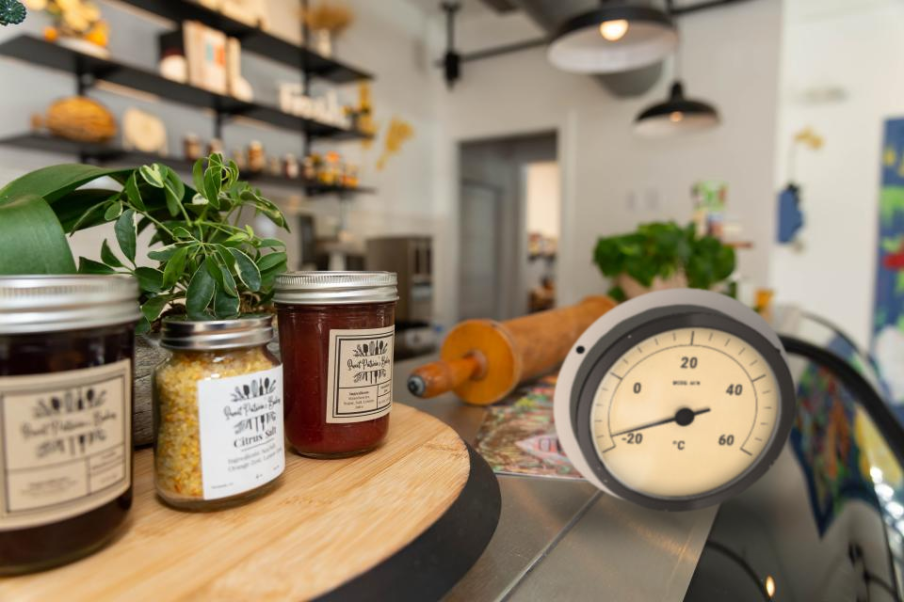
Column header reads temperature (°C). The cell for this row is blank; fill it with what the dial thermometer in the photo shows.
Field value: -16 °C
